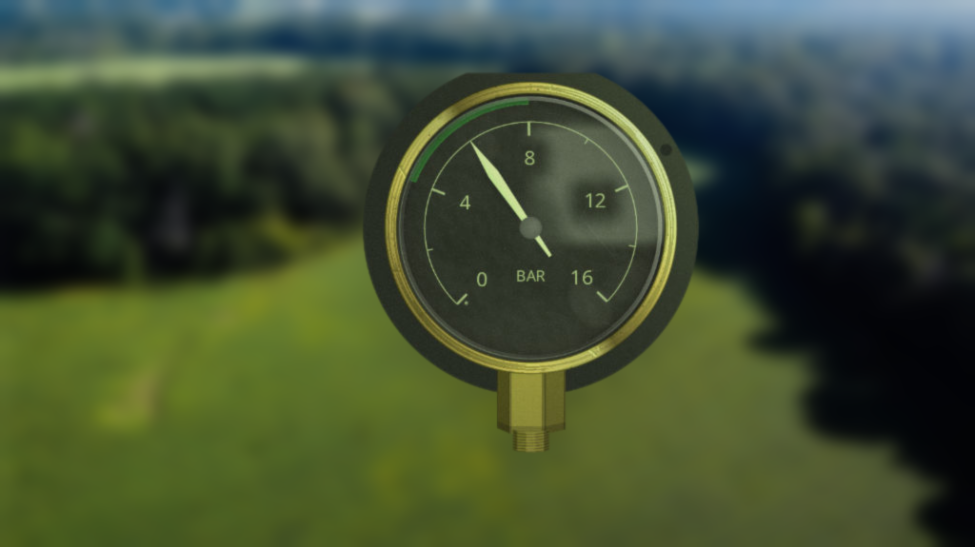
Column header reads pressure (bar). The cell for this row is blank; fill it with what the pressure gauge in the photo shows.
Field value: 6 bar
